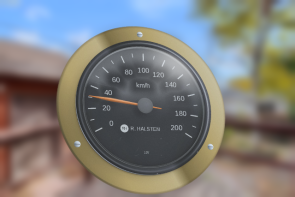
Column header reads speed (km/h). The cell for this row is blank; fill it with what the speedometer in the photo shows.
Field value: 30 km/h
